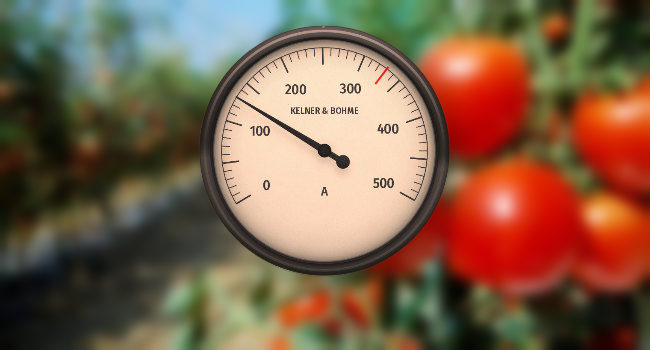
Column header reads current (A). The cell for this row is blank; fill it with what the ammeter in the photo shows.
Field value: 130 A
